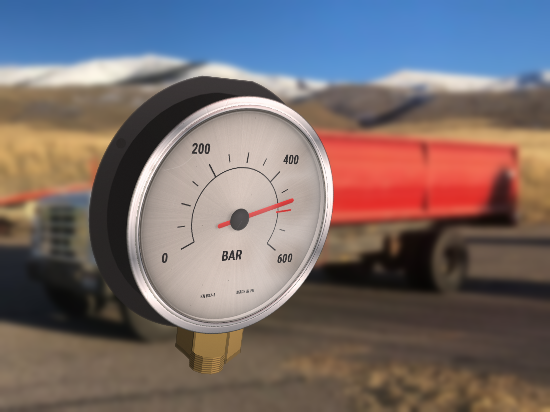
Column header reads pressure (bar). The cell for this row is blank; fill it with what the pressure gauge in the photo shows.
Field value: 475 bar
